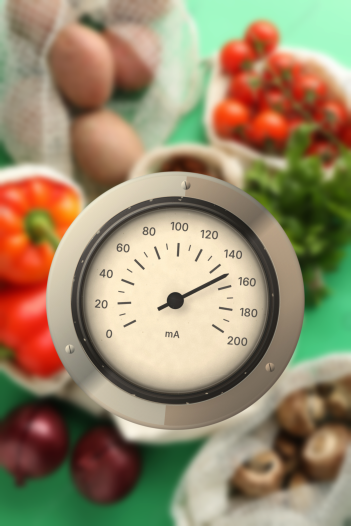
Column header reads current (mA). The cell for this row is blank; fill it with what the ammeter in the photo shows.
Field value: 150 mA
